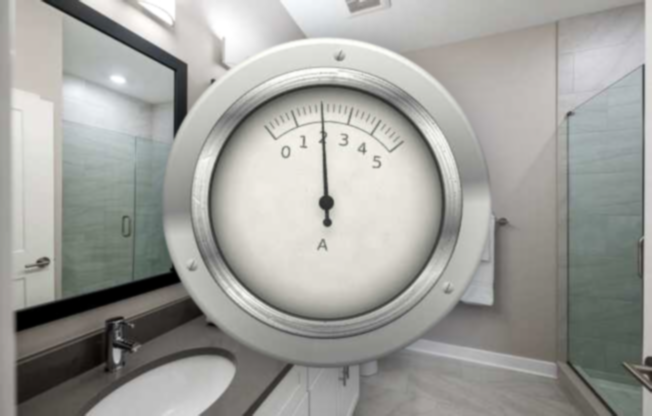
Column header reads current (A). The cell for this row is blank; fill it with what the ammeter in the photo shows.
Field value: 2 A
